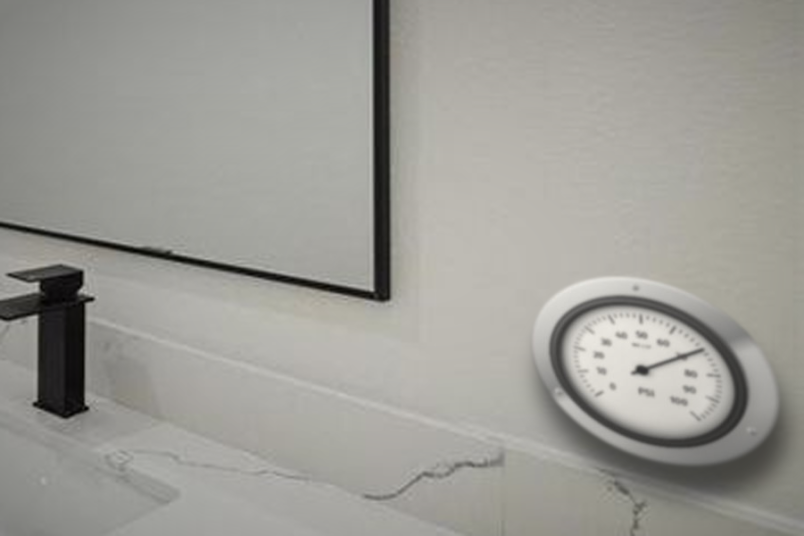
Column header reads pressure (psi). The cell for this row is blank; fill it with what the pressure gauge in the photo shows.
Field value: 70 psi
